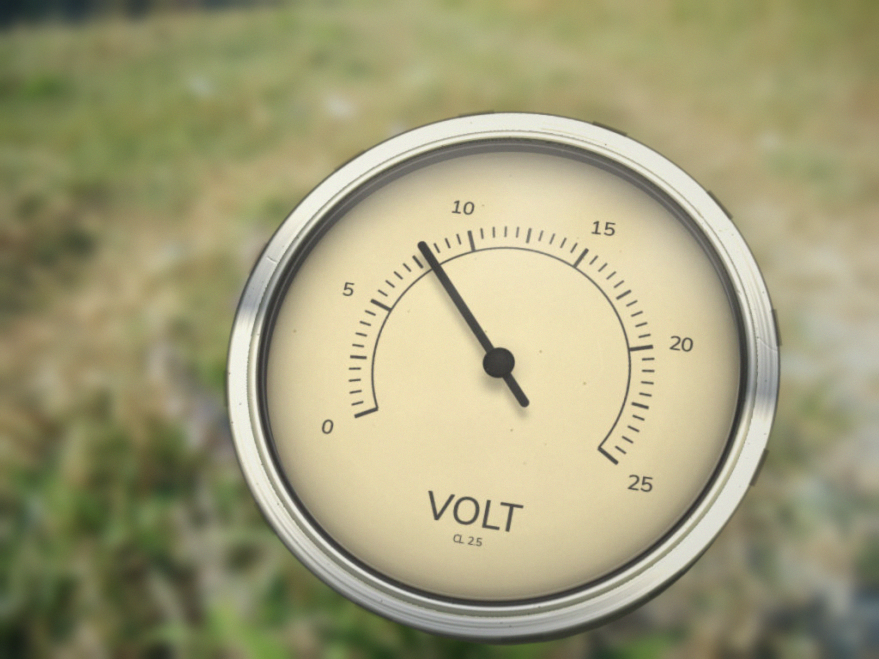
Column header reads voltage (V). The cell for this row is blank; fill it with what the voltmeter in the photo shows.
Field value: 8 V
